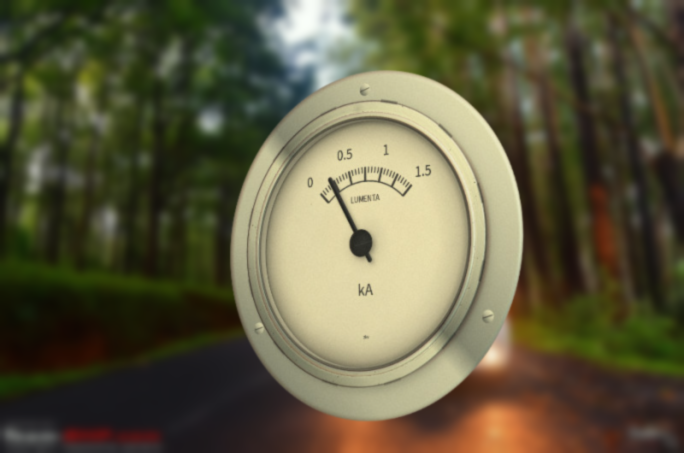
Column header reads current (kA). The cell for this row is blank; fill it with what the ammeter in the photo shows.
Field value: 0.25 kA
